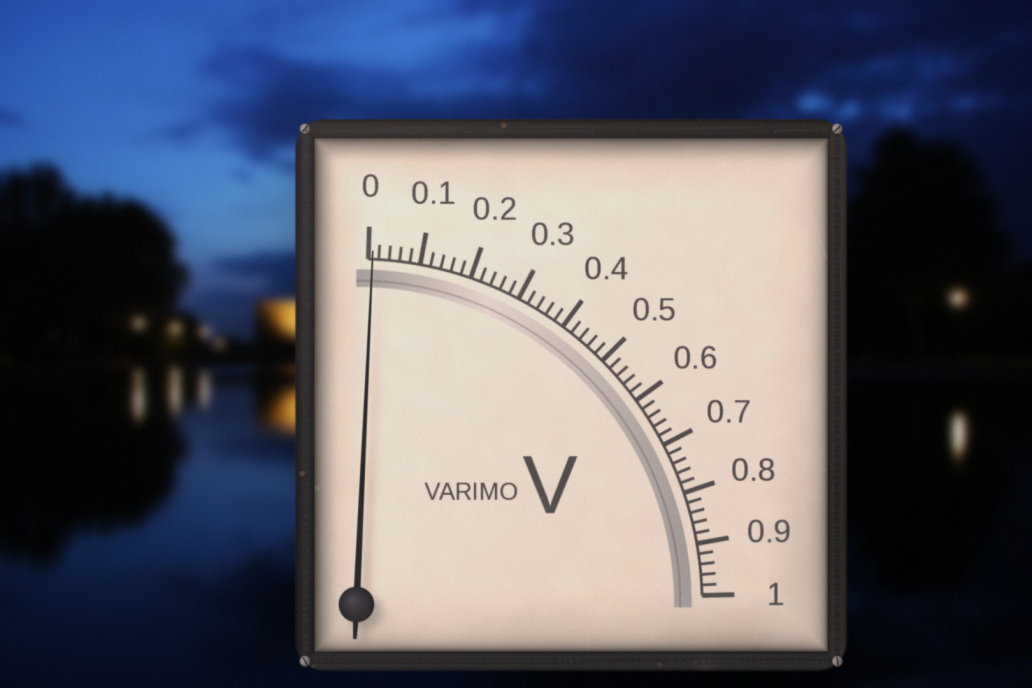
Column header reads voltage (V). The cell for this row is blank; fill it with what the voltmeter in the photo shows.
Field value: 0.01 V
